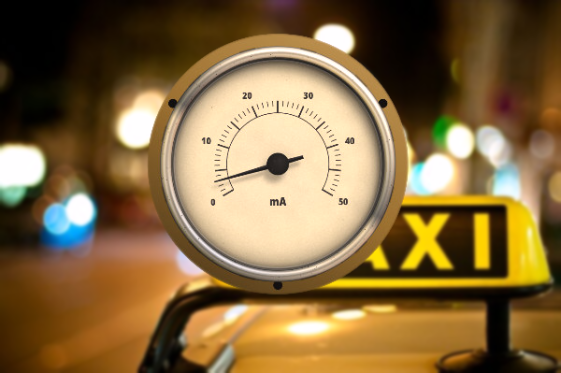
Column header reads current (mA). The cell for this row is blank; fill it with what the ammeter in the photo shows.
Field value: 3 mA
